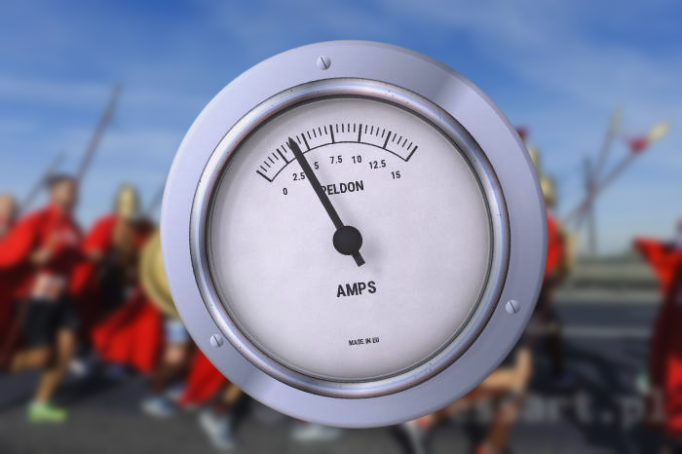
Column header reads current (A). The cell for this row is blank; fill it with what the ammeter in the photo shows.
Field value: 4 A
